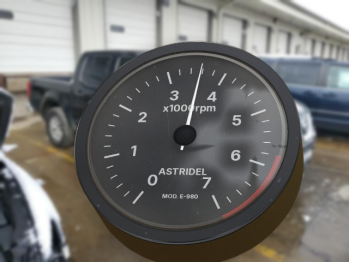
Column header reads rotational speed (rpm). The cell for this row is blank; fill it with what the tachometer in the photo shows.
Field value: 3600 rpm
